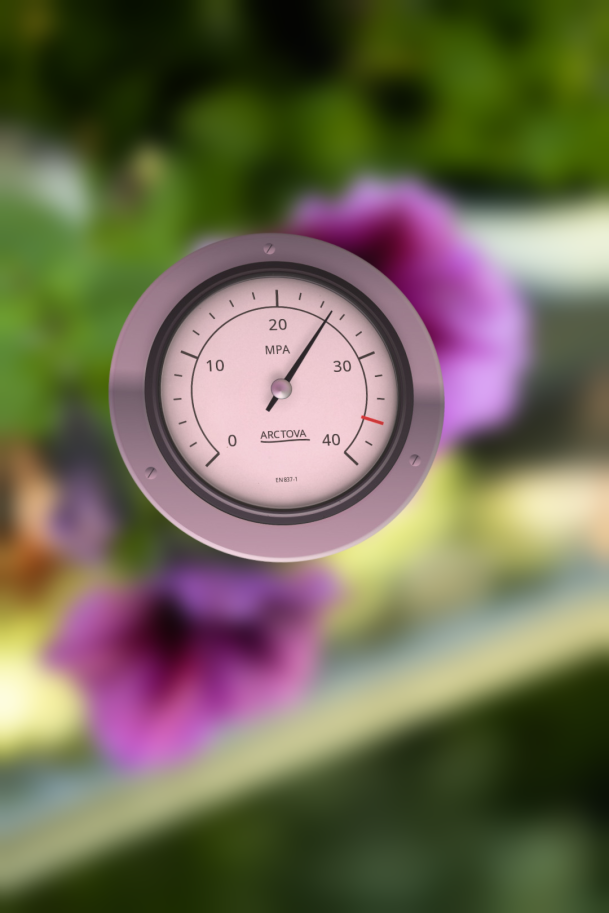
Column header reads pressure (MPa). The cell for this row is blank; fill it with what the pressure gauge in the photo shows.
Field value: 25 MPa
